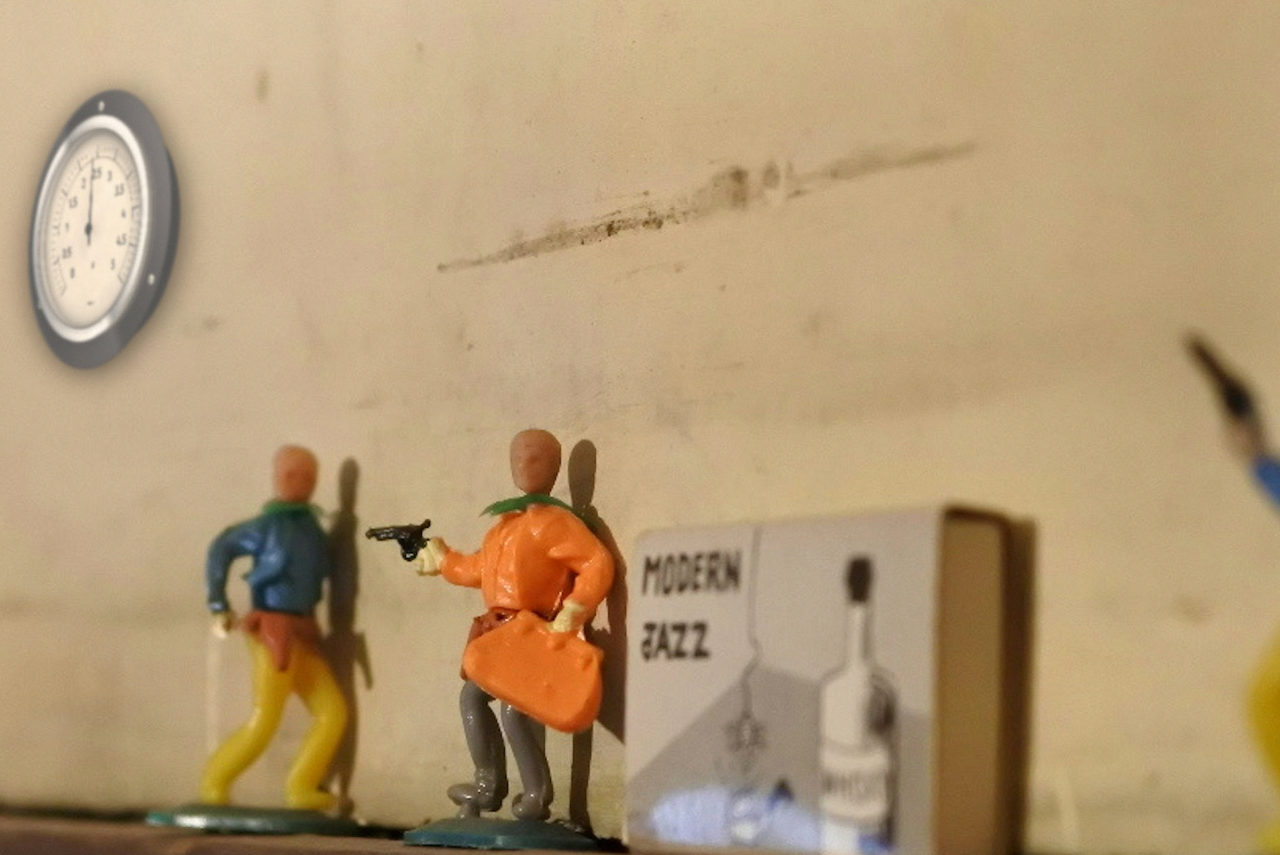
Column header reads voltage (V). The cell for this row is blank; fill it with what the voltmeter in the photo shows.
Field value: 2.5 V
